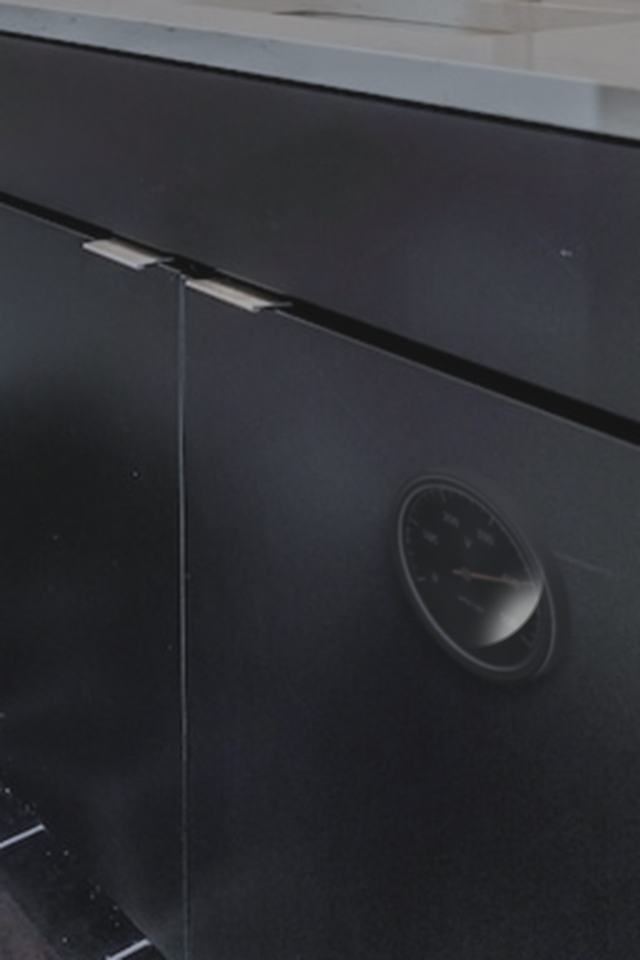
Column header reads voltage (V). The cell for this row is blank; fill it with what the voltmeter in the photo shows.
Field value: 400 V
